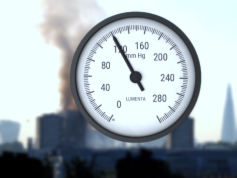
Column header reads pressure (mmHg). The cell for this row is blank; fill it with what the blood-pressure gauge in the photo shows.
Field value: 120 mmHg
